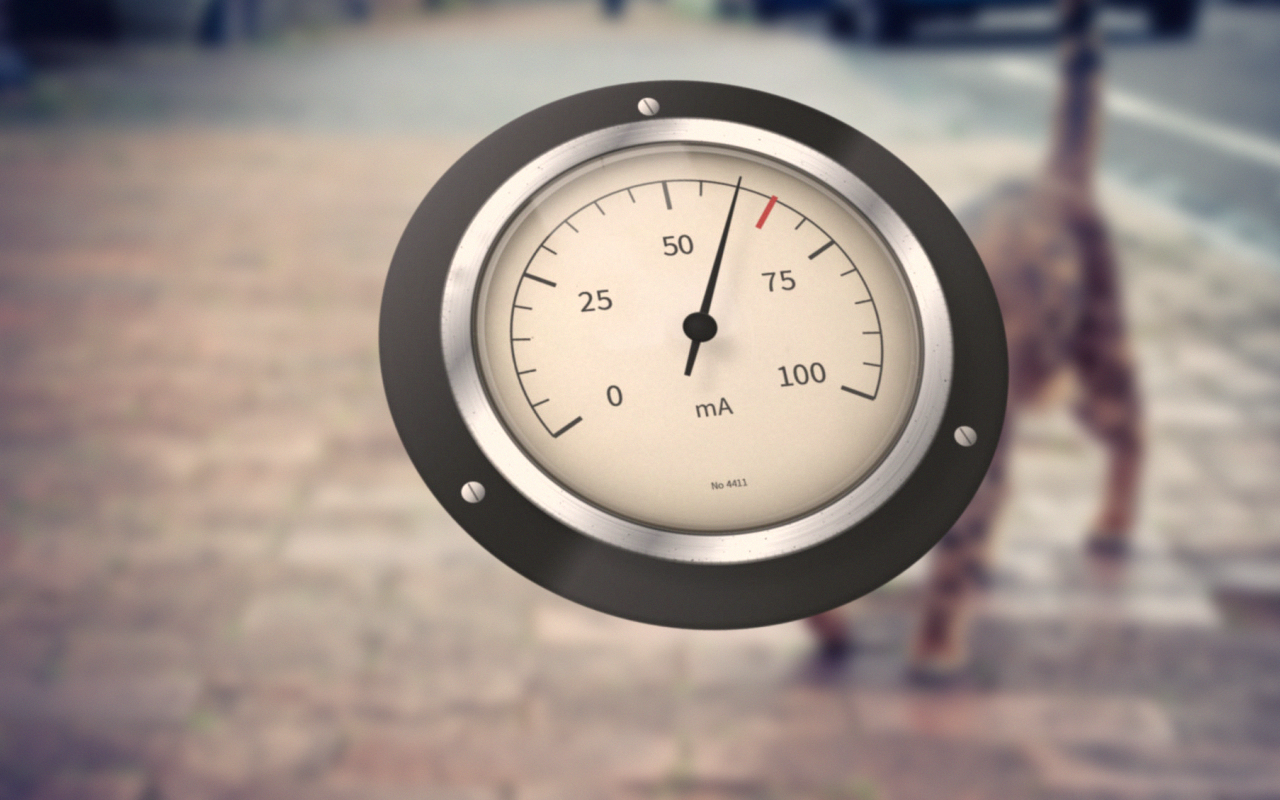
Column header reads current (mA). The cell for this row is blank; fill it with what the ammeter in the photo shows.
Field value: 60 mA
